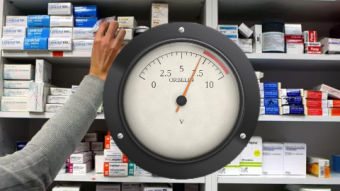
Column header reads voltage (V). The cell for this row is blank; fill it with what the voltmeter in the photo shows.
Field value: 7 V
